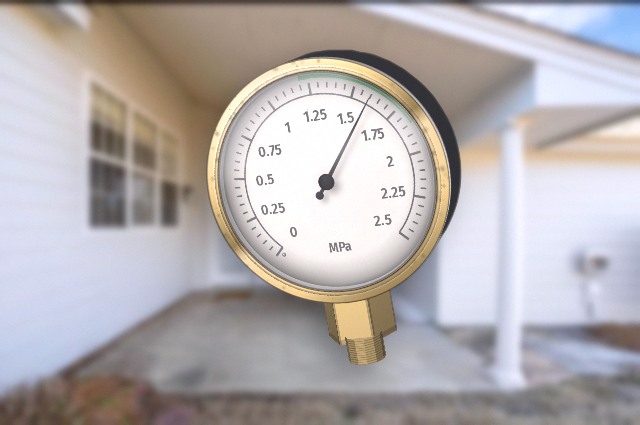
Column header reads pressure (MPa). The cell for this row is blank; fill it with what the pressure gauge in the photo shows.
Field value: 1.6 MPa
